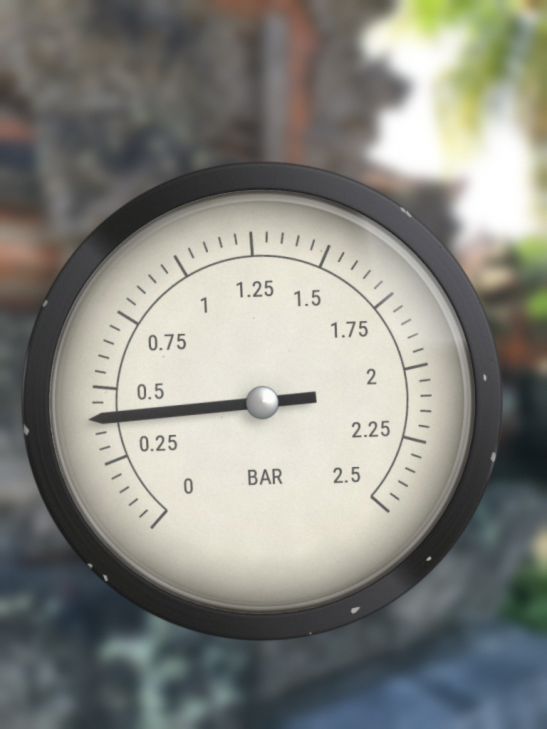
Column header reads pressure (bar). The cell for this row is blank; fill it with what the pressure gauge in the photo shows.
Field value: 0.4 bar
